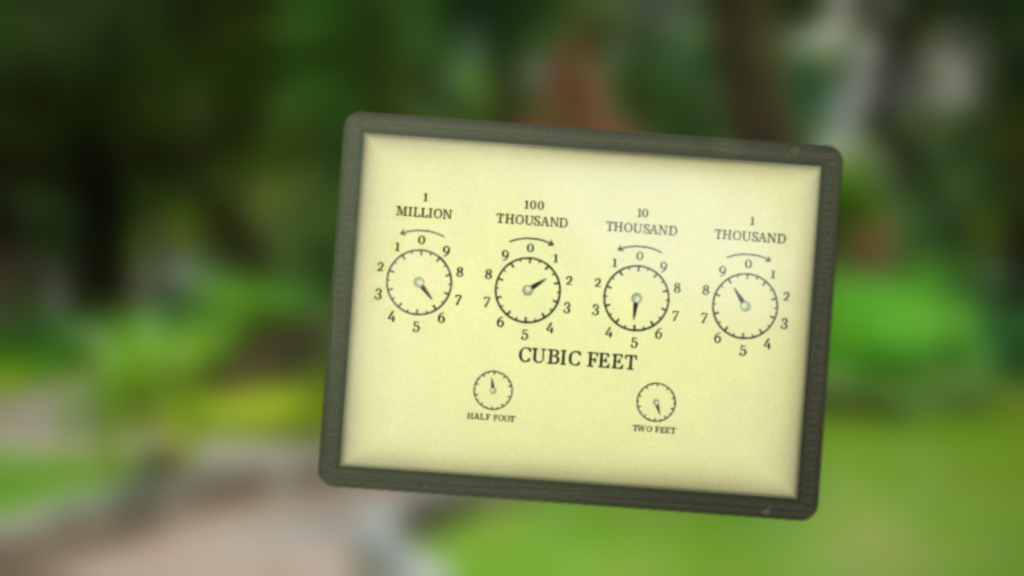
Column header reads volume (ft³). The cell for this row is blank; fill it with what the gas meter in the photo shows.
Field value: 614900 ft³
